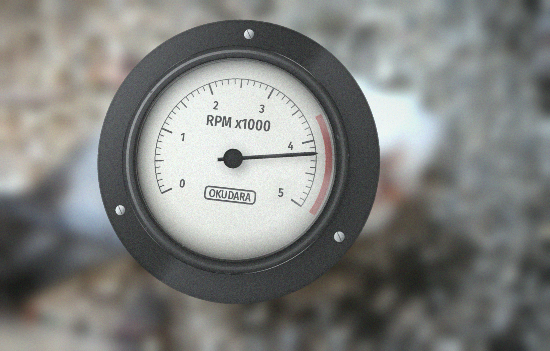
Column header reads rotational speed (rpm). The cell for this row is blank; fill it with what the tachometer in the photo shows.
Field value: 4200 rpm
